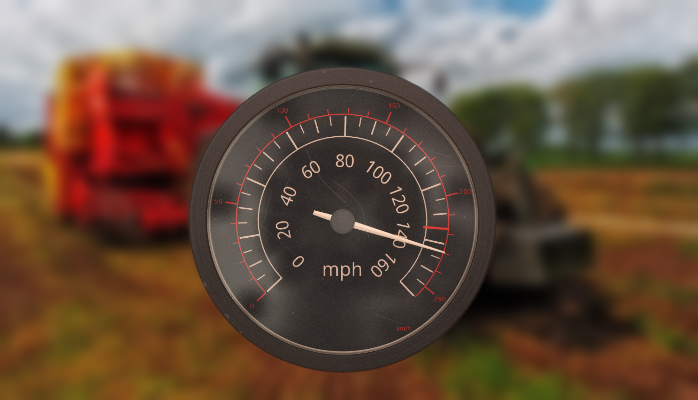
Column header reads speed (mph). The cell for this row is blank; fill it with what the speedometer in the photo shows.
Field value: 142.5 mph
